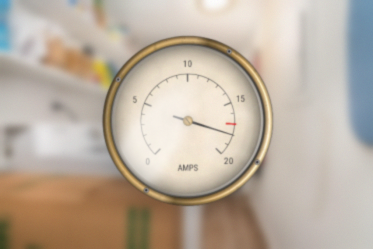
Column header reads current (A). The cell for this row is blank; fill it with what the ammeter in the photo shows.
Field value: 18 A
